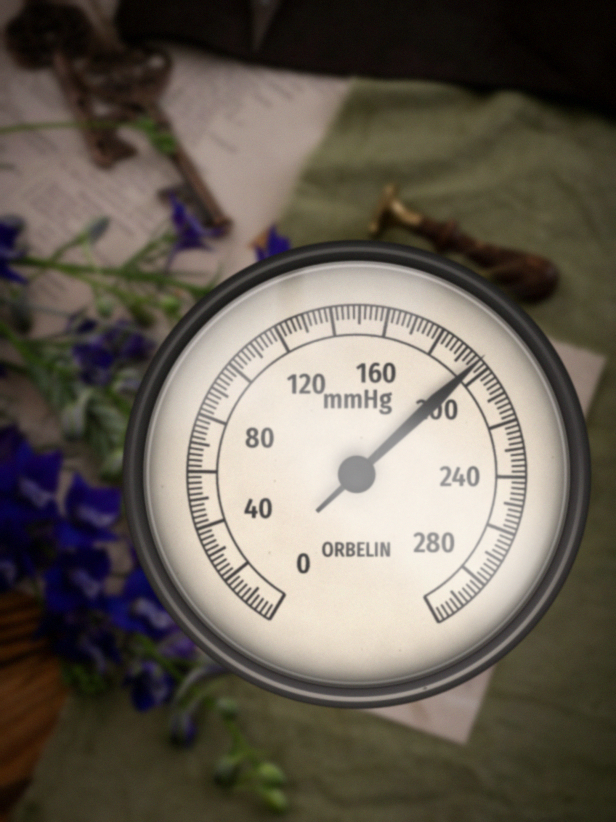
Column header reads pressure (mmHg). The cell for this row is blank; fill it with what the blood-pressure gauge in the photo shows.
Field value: 196 mmHg
